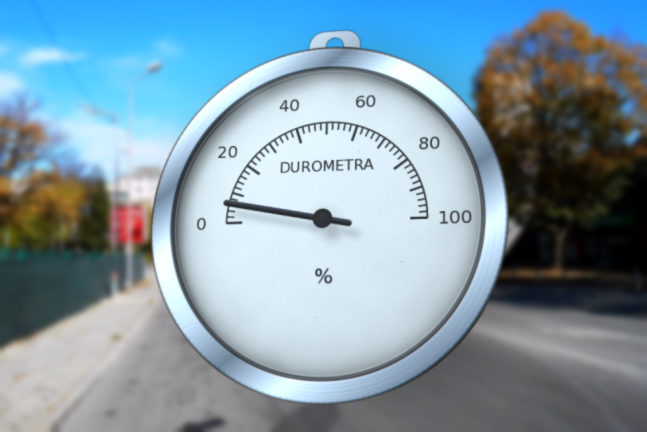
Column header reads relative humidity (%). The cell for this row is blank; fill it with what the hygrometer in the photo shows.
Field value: 6 %
